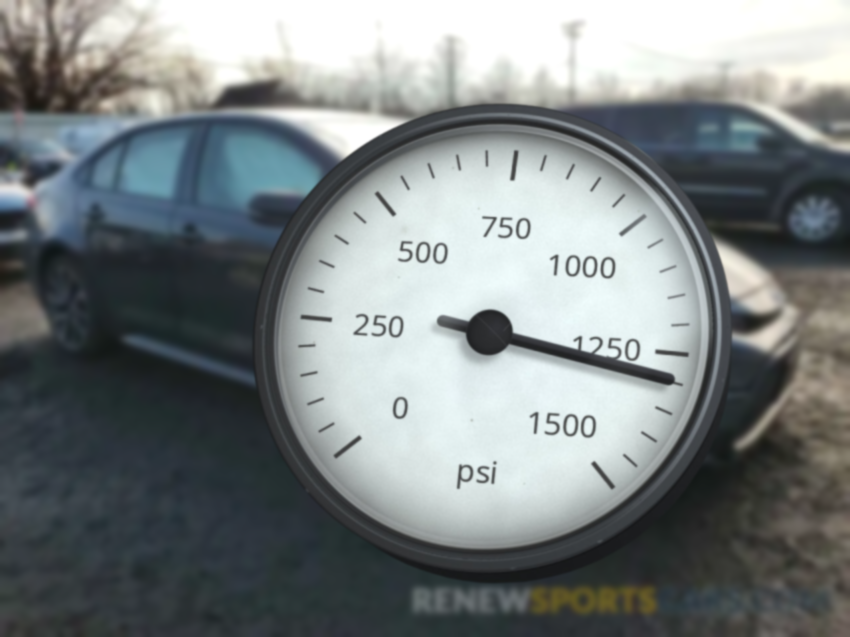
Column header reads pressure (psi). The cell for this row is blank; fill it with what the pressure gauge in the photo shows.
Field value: 1300 psi
